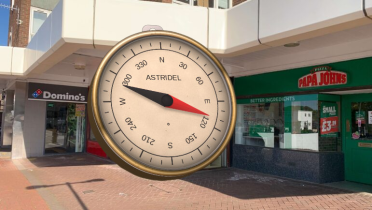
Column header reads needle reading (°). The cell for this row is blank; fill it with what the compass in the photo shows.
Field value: 110 °
